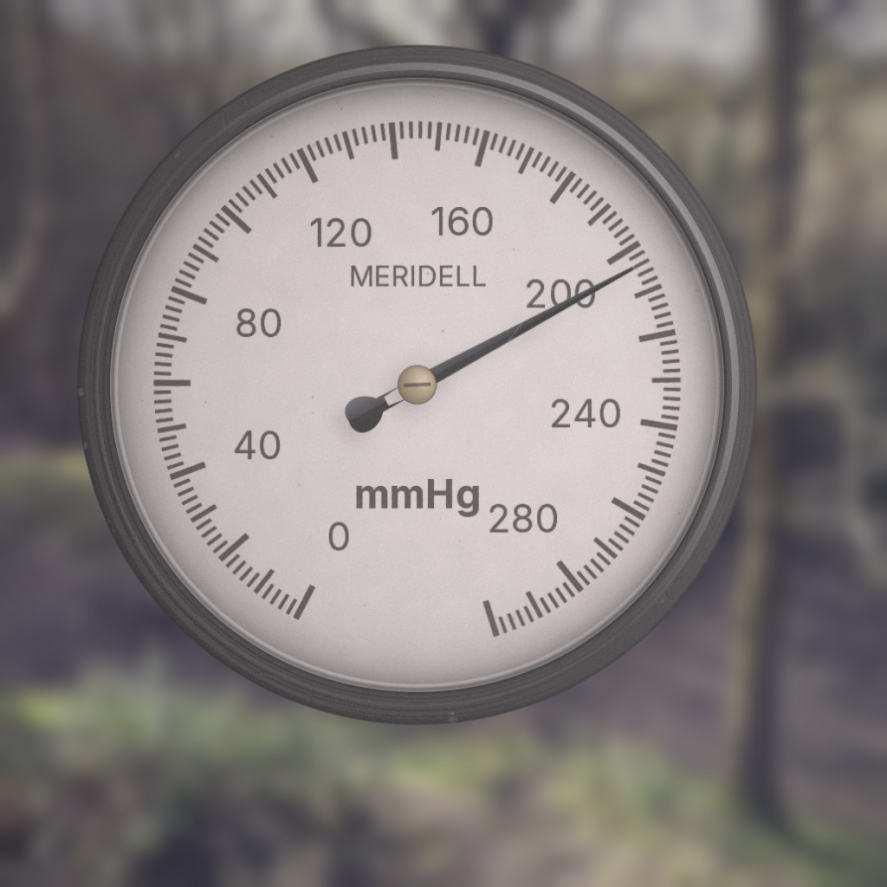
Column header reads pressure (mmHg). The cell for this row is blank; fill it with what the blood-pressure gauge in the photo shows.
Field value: 204 mmHg
